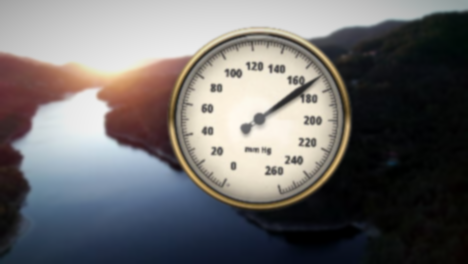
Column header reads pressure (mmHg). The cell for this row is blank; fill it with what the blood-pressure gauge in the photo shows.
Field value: 170 mmHg
